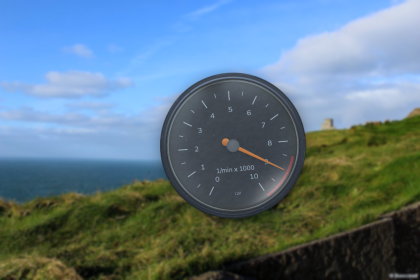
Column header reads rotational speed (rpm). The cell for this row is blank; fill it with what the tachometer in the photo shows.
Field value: 9000 rpm
